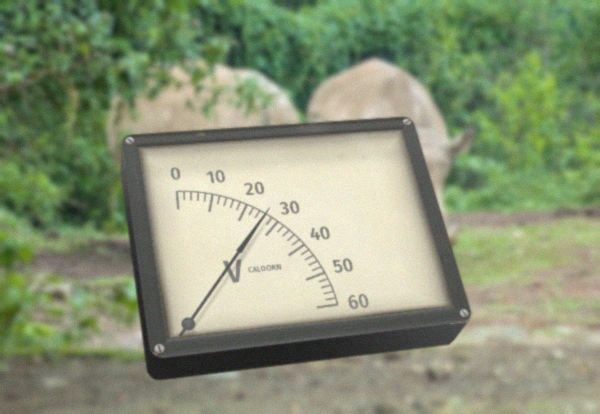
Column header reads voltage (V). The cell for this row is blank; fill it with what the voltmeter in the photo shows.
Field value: 26 V
